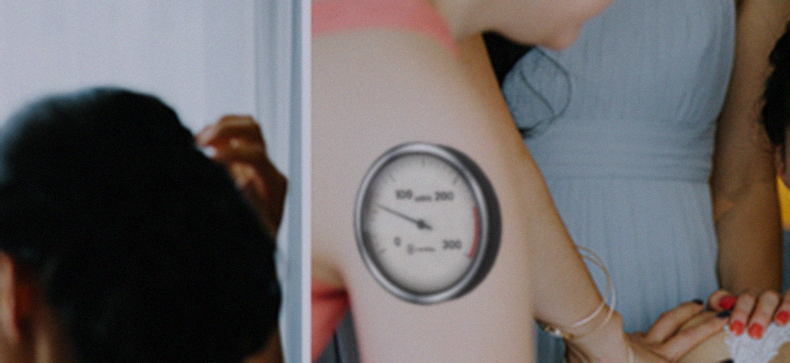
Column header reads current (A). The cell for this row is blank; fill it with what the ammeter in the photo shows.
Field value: 60 A
